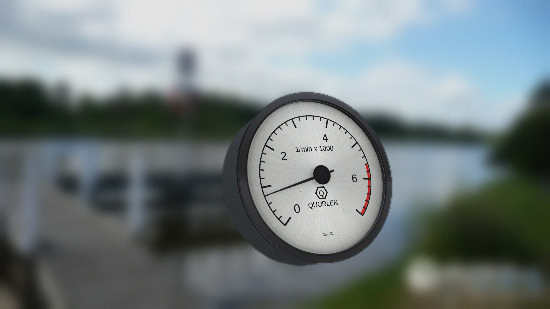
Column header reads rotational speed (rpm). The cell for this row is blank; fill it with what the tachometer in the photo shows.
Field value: 800 rpm
